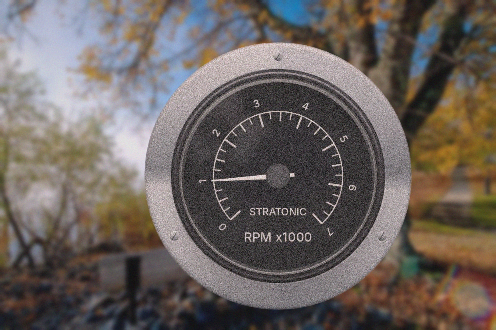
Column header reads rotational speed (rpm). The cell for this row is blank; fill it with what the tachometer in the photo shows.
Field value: 1000 rpm
